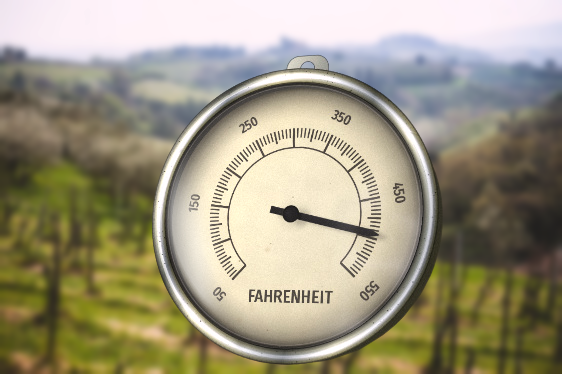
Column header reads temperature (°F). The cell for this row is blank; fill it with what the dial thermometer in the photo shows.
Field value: 495 °F
